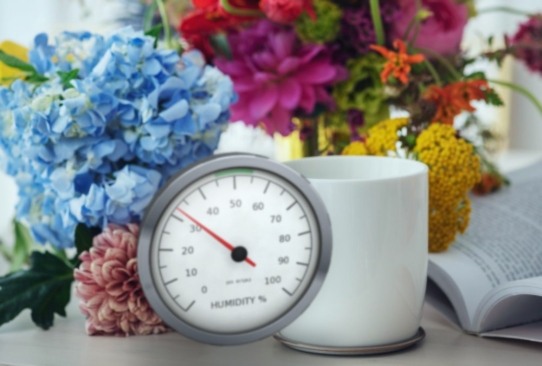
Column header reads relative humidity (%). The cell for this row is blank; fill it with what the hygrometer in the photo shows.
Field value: 32.5 %
